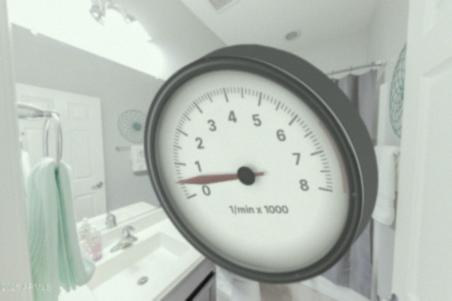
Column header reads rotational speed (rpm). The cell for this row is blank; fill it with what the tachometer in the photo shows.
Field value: 500 rpm
